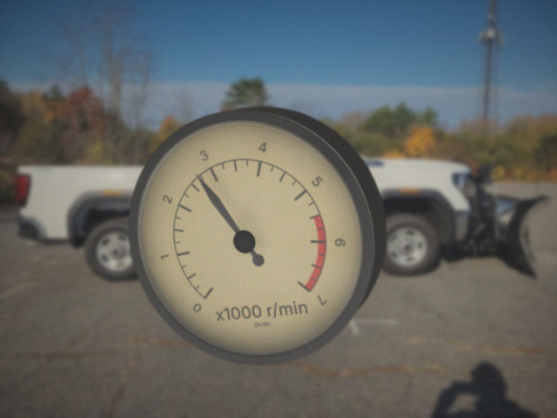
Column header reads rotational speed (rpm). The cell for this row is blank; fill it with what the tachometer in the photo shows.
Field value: 2750 rpm
